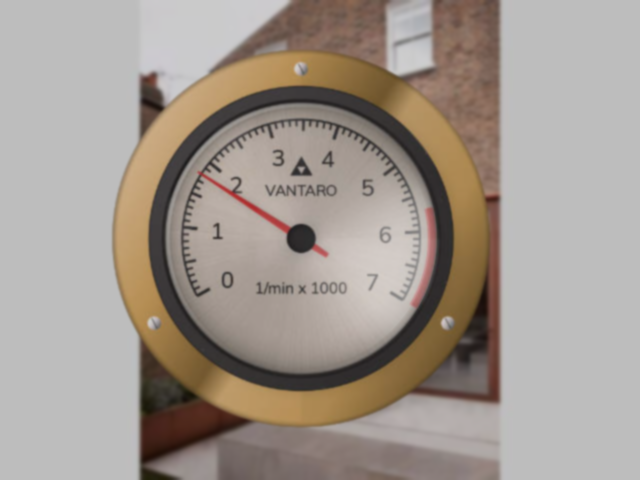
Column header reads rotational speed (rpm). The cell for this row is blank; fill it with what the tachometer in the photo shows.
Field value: 1800 rpm
